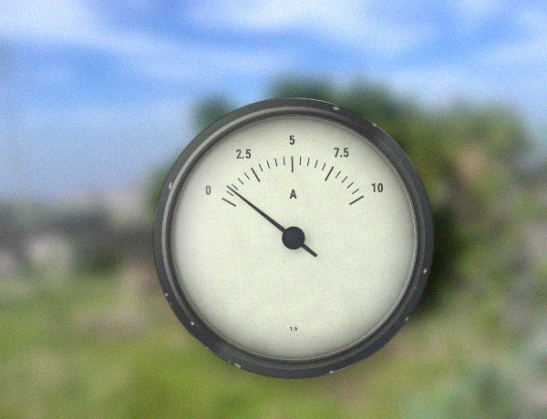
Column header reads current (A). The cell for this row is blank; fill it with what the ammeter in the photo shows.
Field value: 0.75 A
